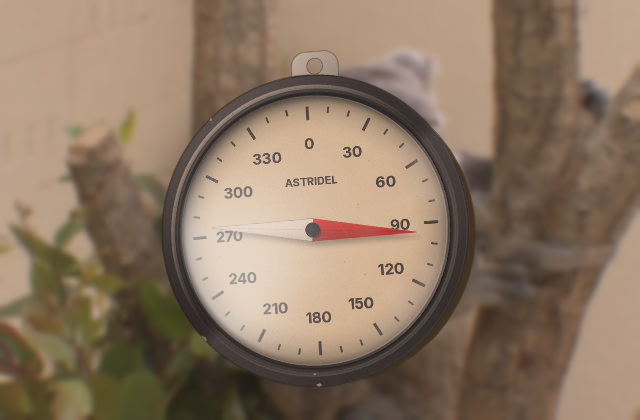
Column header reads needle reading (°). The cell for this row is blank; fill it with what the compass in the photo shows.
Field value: 95 °
